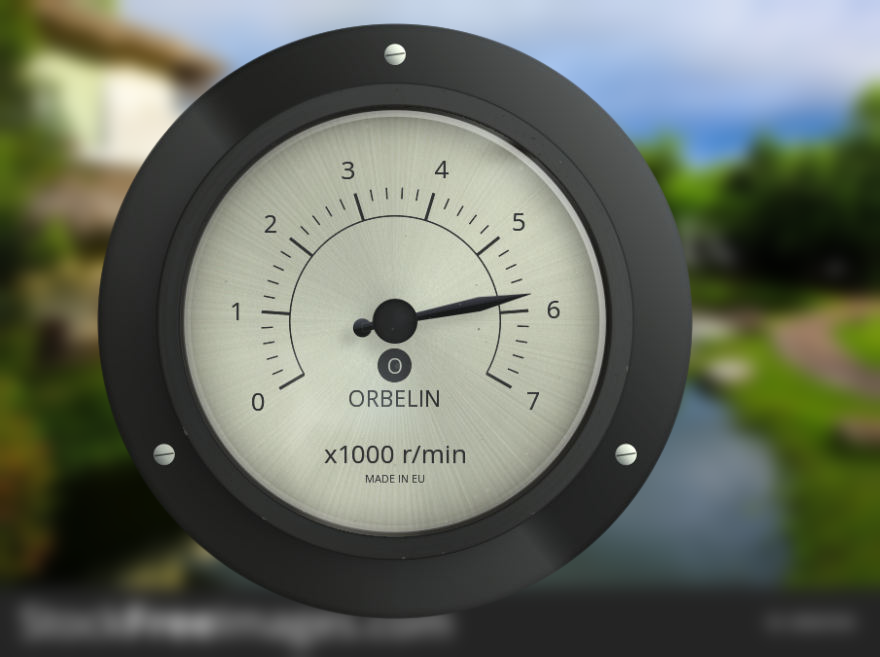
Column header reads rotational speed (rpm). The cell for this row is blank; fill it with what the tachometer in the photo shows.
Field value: 5800 rpm
